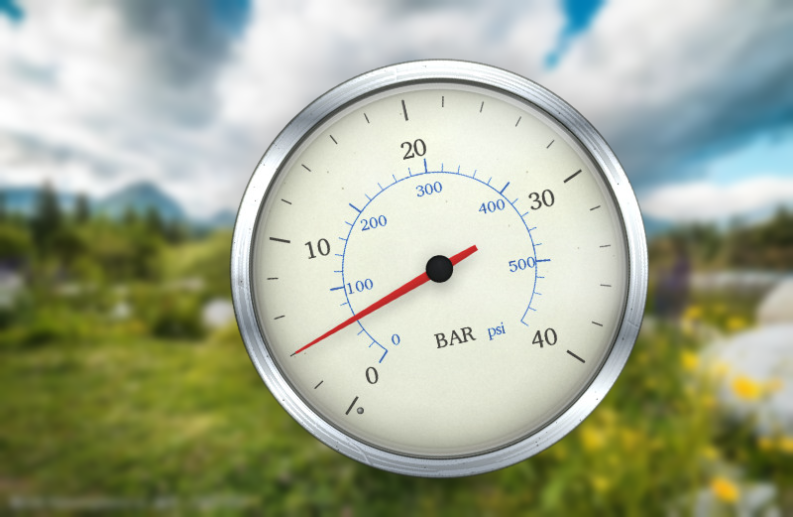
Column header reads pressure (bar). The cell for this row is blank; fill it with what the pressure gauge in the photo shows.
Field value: 4 bar
